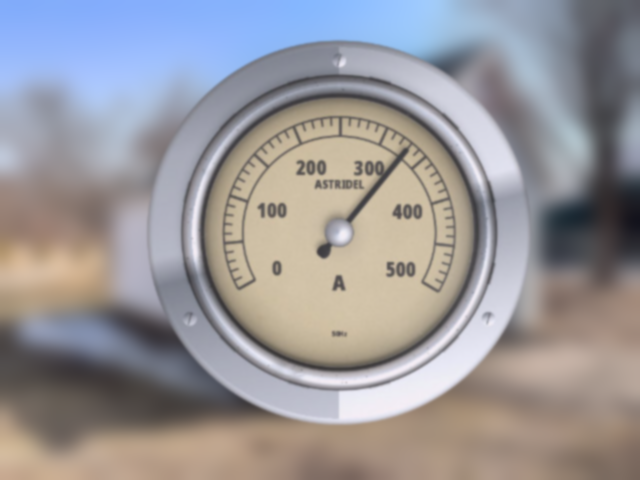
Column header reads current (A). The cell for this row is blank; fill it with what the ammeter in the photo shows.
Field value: 330 A
